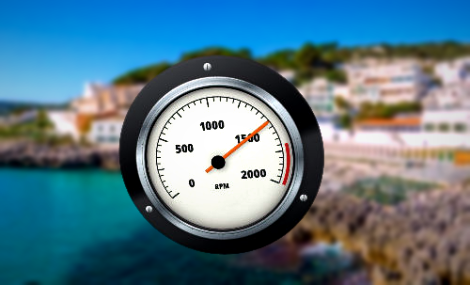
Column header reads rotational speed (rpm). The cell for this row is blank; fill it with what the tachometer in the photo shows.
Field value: 1500 rpm
